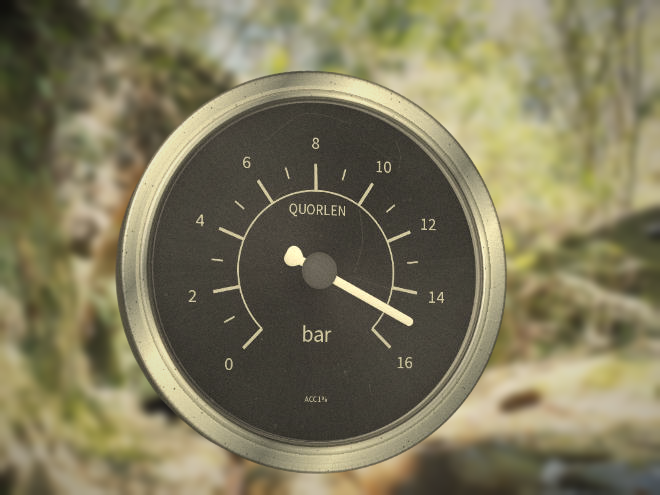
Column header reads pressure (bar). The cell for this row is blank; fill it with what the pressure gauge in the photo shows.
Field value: 15 bar
